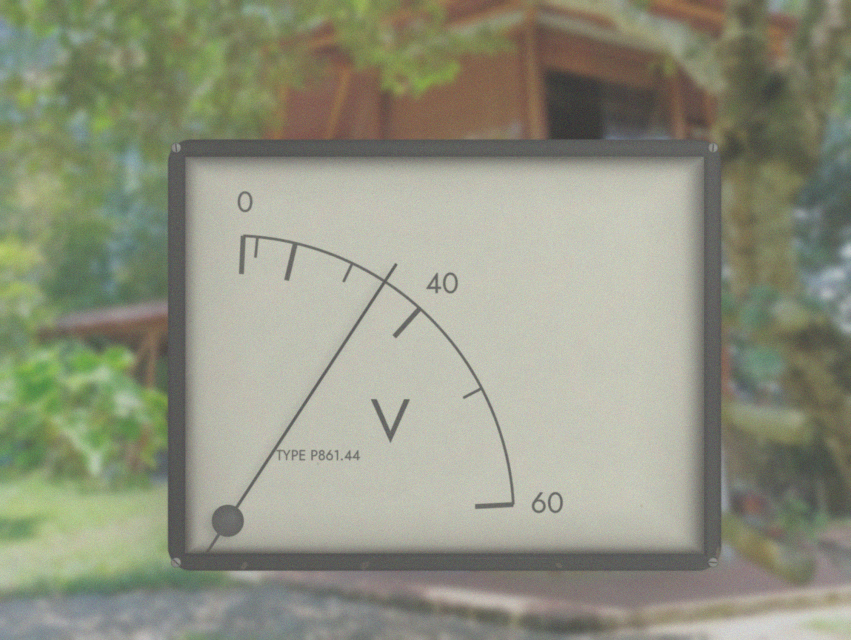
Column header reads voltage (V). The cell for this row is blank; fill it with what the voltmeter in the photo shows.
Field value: 35 V
